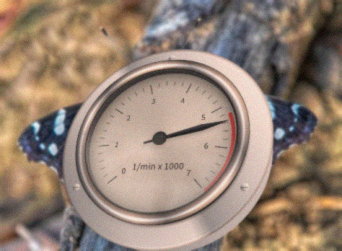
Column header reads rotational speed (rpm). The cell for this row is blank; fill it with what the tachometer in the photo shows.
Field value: 5400 rpm
